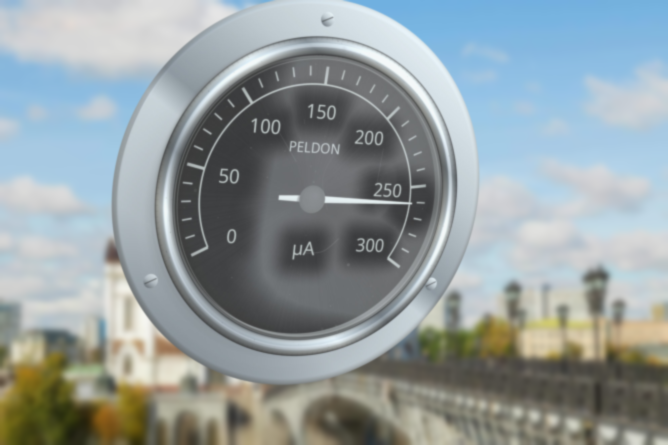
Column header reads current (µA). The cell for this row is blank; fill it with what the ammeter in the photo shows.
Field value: 260 µA
